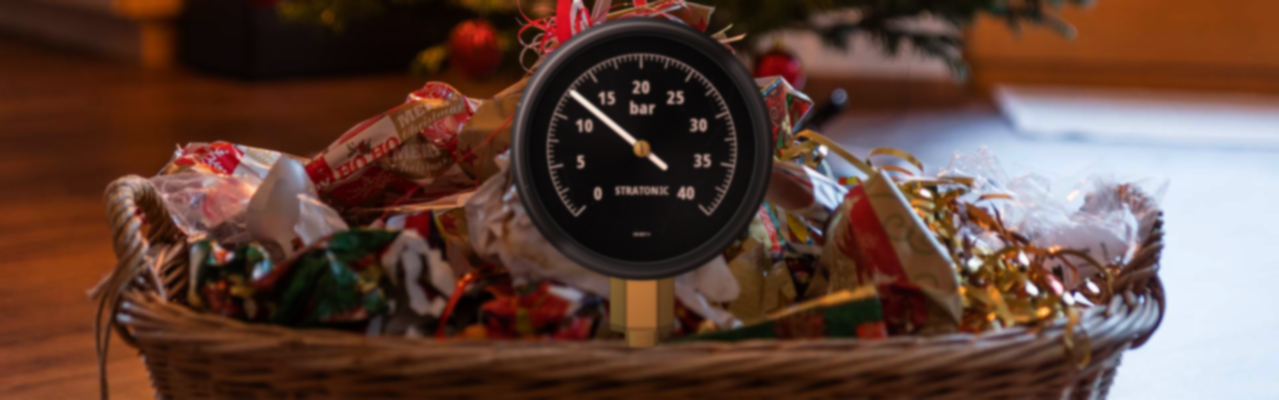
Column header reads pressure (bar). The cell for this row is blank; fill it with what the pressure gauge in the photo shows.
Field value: 12.5 bar
